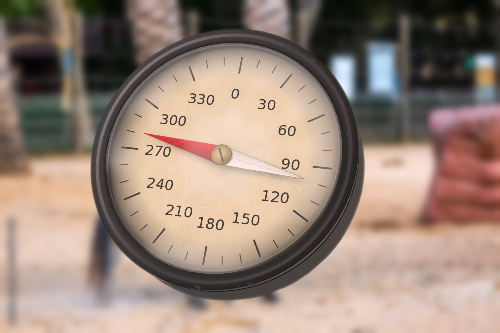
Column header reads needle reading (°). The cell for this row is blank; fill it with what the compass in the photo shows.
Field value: 280 °
